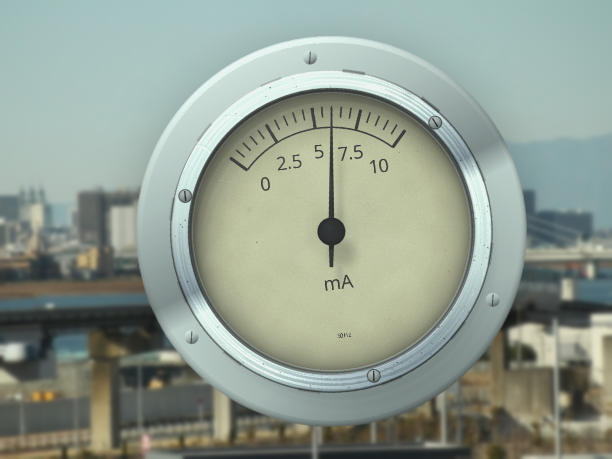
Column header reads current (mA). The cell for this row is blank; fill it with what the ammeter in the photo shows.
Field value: 6 mA
